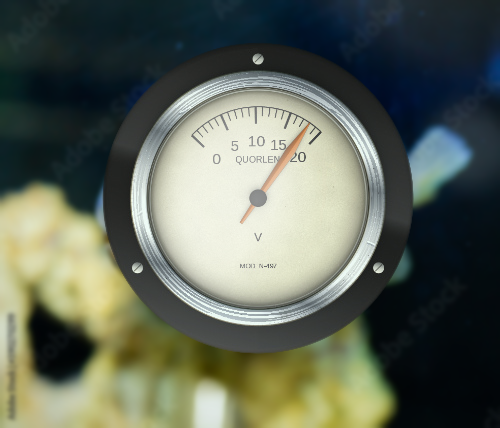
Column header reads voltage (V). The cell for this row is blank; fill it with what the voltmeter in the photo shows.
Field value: 18 V
